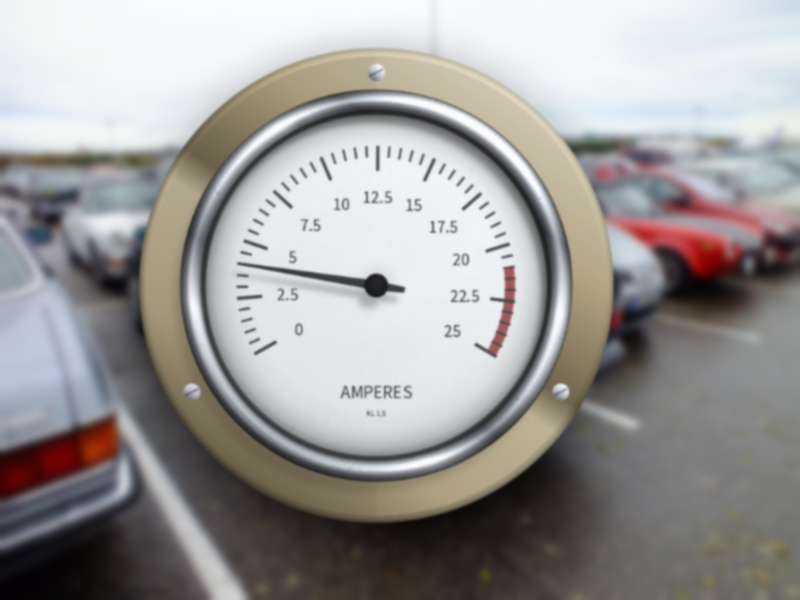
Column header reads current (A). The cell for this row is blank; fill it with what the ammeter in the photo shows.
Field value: 4 A
